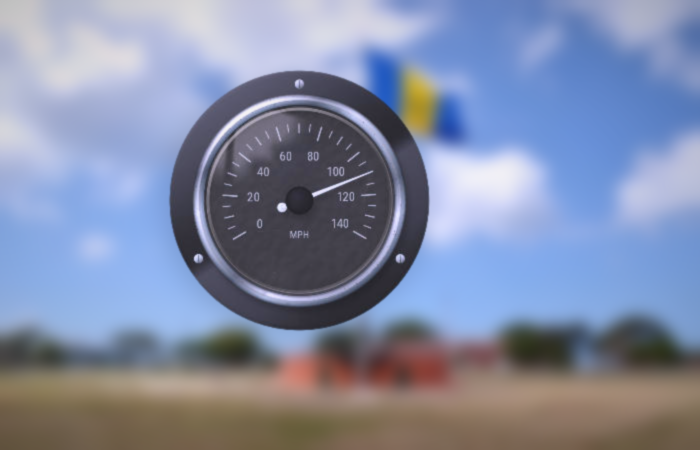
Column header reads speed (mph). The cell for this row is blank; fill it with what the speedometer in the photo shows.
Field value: 110 mph
